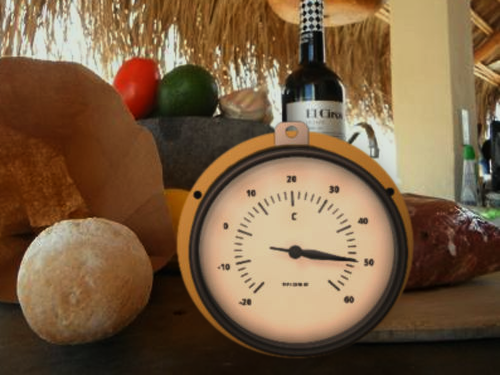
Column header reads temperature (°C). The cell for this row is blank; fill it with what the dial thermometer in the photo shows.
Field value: 50 °C
